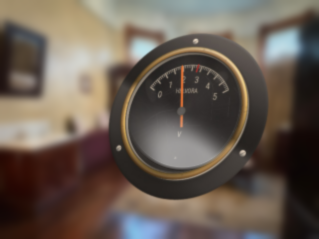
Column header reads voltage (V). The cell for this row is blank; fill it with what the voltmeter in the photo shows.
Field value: 2 V
